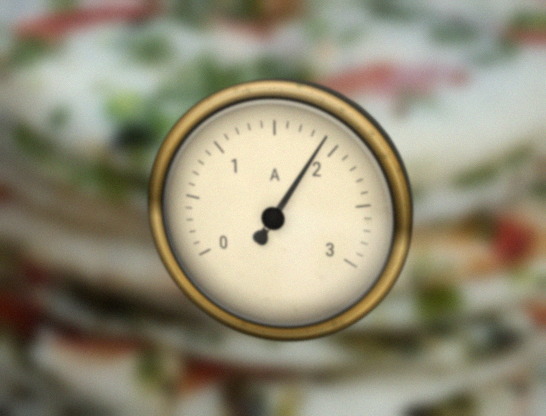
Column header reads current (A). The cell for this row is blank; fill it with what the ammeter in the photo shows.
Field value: 1.9 A
